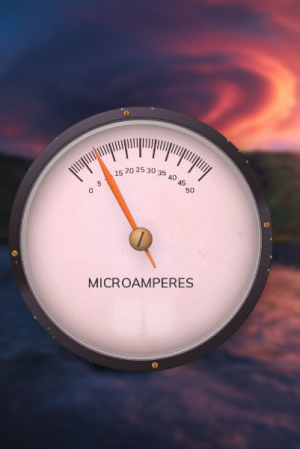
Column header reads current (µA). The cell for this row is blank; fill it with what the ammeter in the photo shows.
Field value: 10 µA
